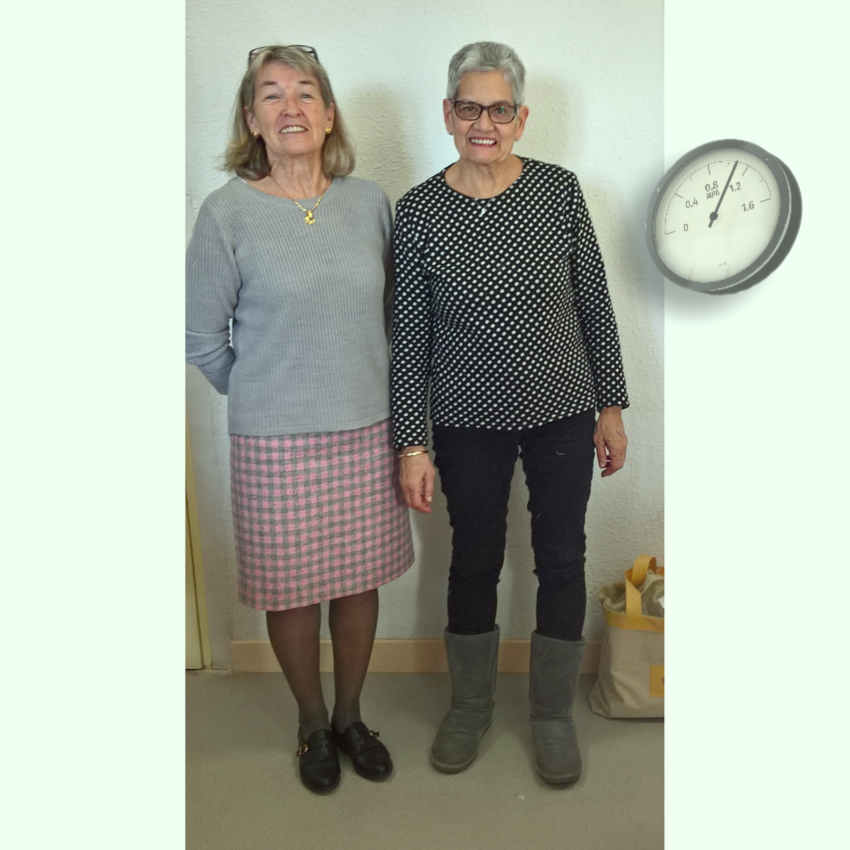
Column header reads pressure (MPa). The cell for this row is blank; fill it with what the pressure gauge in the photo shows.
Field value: 1.1 MPa
